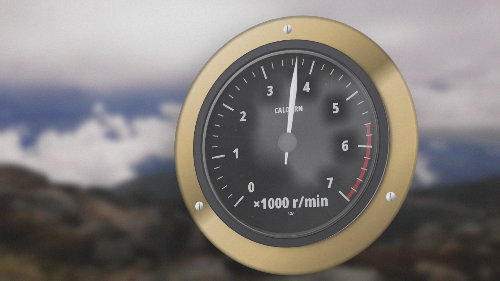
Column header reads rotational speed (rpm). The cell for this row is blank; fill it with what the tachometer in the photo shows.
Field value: 3700 rpm
